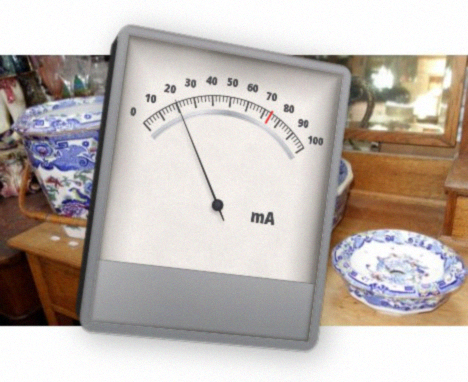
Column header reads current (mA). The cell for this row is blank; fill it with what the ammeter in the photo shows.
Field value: 20 mA
